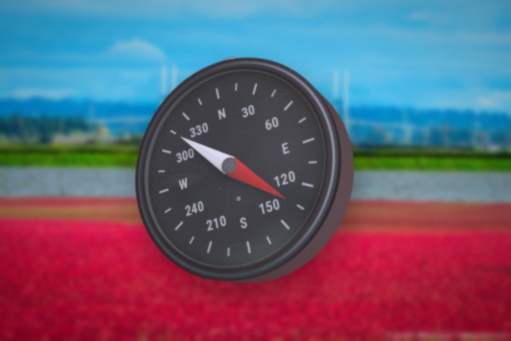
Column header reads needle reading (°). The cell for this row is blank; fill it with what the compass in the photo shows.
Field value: 135 °
